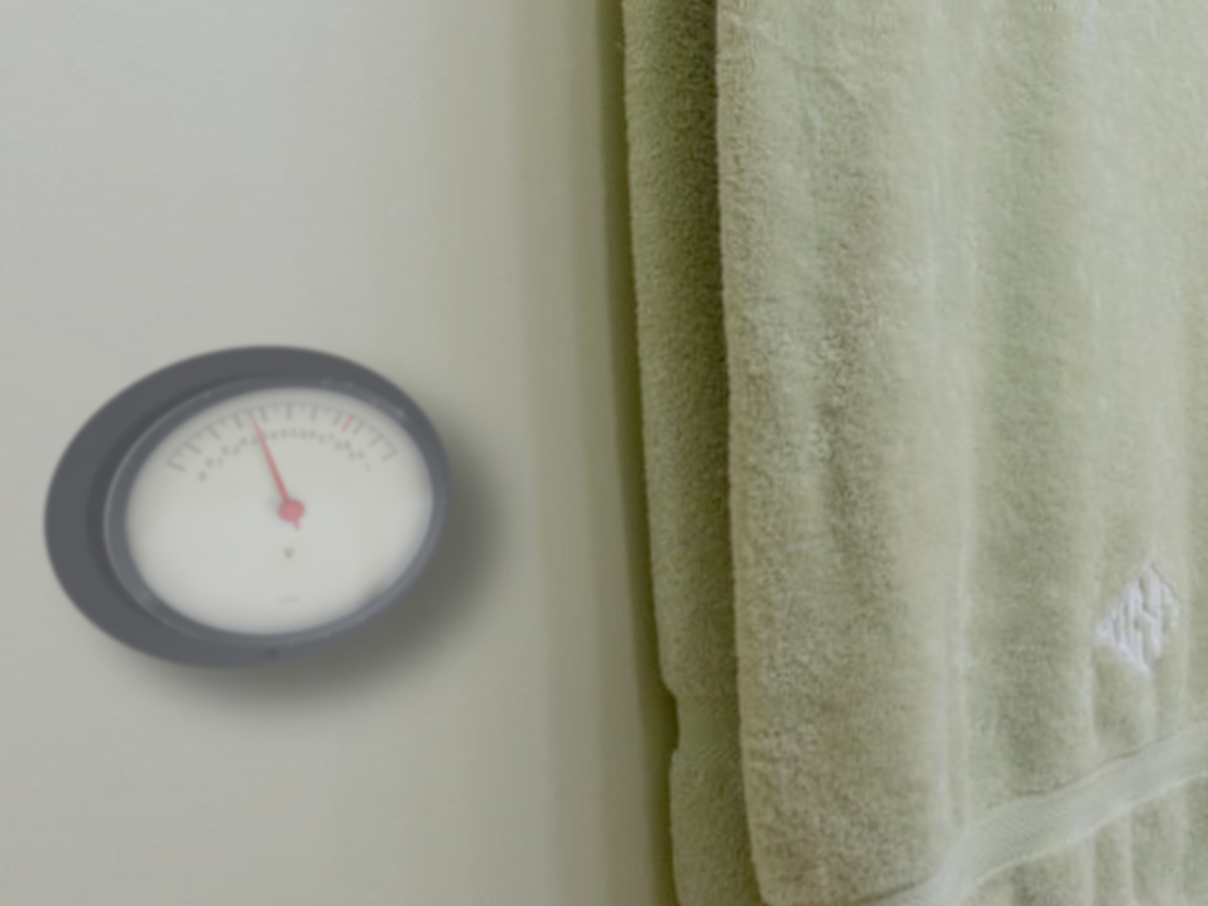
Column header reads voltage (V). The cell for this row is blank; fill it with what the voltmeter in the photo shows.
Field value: 0.35 V
